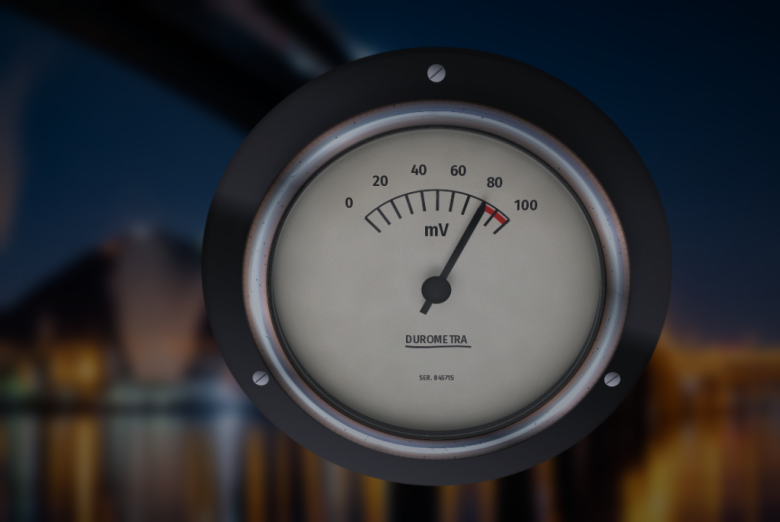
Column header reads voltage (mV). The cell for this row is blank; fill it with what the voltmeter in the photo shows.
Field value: 80 mV
